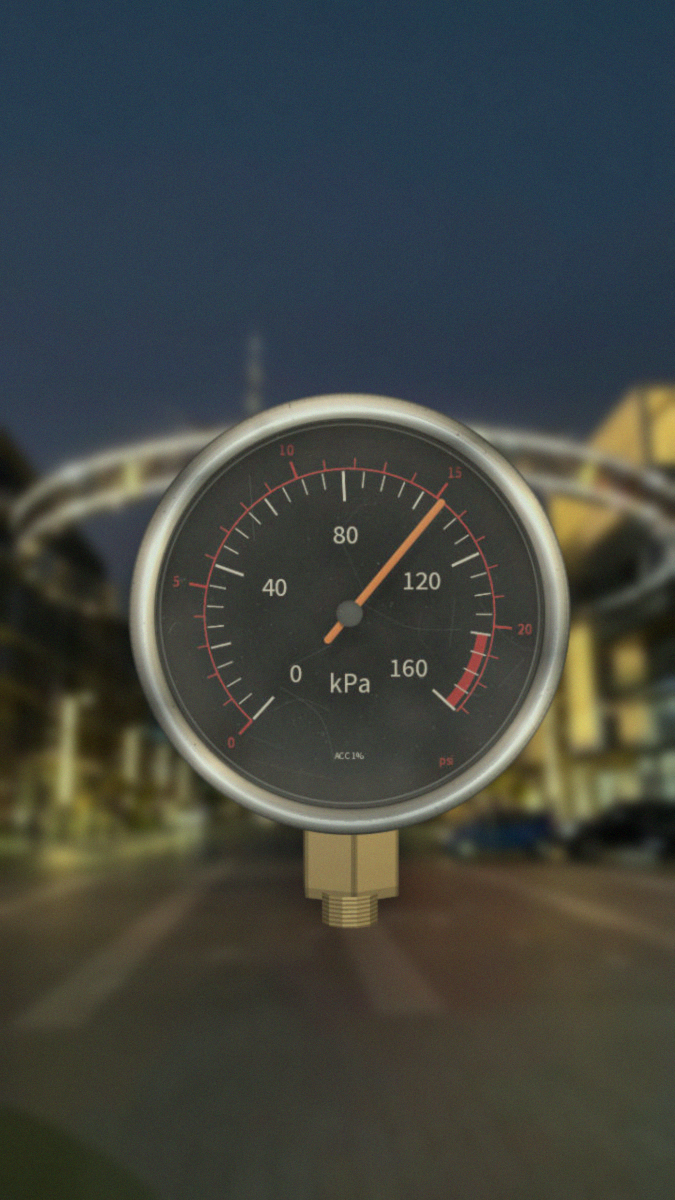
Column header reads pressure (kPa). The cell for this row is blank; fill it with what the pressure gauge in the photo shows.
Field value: 105 kPa
